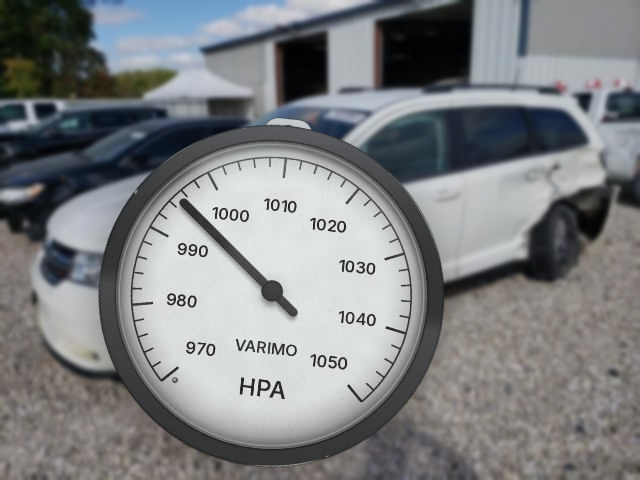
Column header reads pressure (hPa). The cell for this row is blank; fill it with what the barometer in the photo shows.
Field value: 995 hPa
